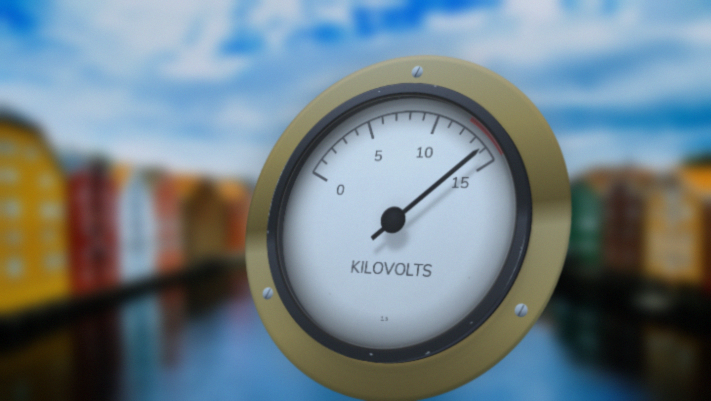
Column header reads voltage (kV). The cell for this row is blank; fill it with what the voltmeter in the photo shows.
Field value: 14 kV
